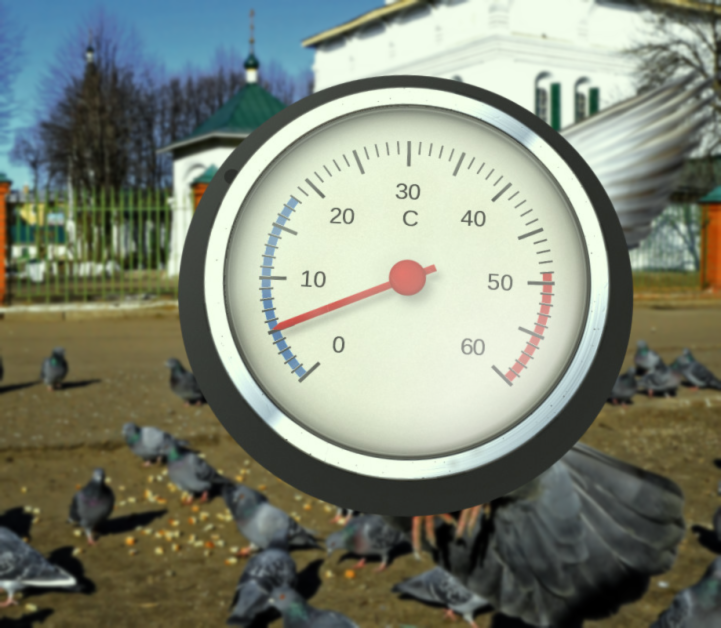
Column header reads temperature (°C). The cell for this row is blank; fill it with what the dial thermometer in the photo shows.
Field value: 5 °C
